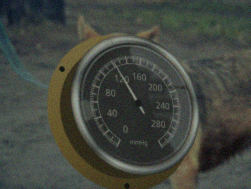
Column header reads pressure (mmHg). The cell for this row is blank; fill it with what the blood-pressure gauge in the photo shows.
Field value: 120 mmHg
